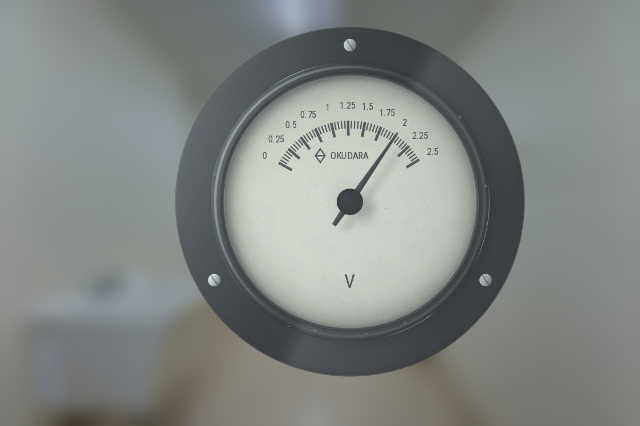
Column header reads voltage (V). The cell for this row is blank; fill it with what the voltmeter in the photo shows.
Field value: 2 V
